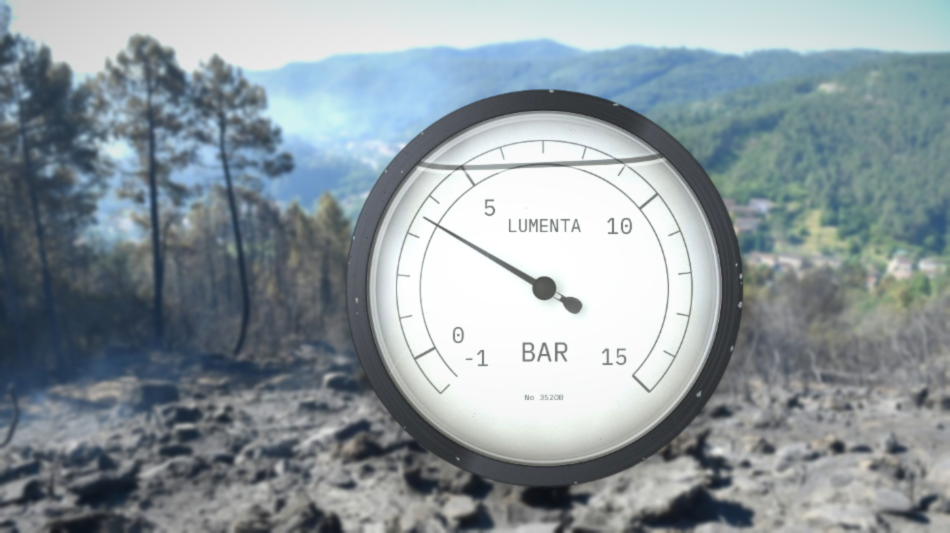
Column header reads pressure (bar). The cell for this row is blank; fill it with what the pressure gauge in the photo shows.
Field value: 3.5 bar
